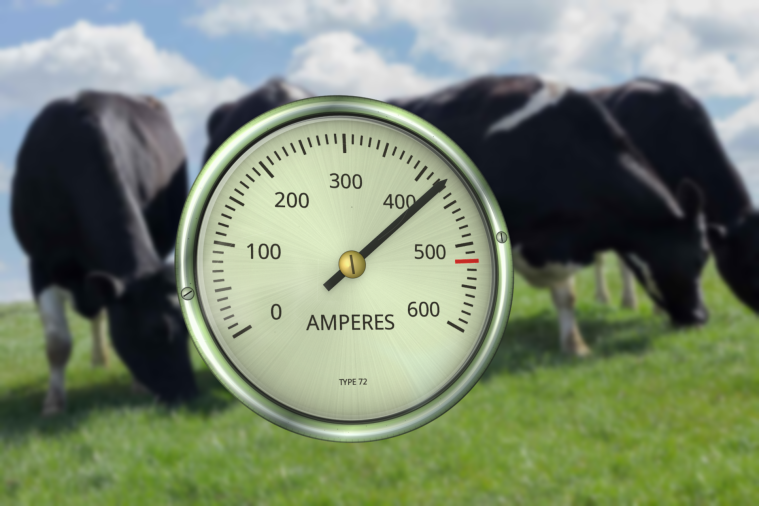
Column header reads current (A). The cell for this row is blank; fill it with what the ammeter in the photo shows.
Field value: 425 A
